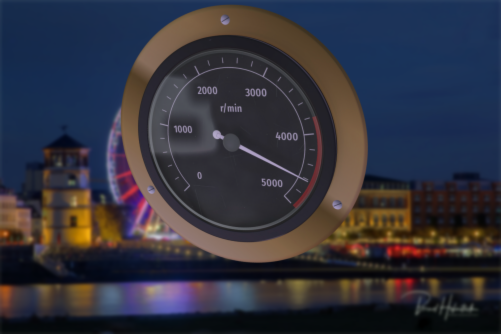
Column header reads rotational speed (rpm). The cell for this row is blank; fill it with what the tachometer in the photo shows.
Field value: 4600 rpm
